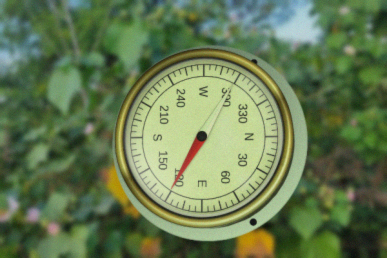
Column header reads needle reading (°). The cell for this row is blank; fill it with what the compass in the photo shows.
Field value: 120 °
